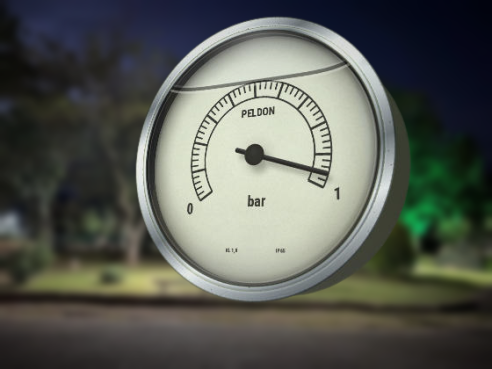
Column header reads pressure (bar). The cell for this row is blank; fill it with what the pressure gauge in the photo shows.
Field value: 0.96 bar
